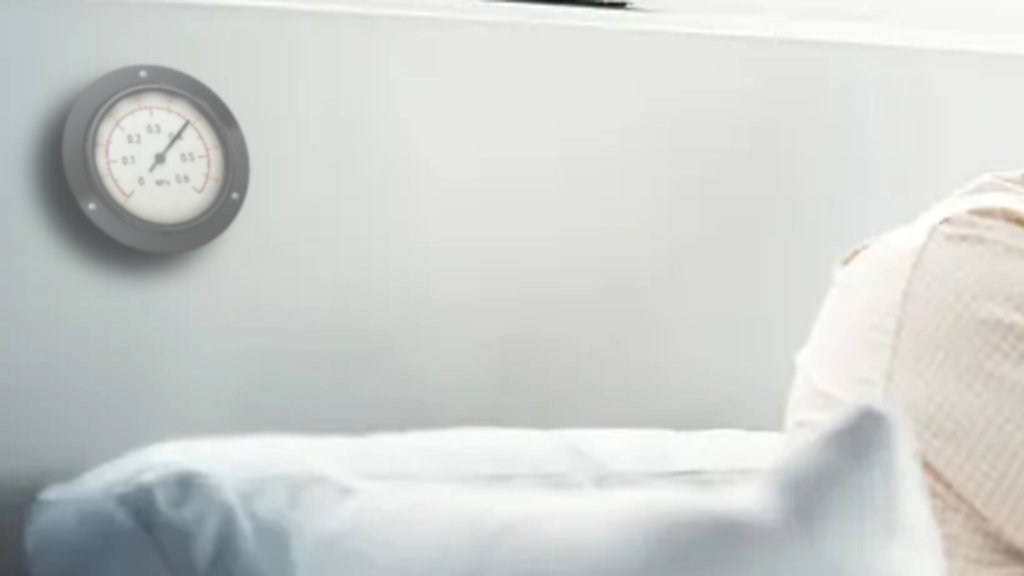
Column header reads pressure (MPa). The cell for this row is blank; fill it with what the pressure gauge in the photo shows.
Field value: 0.4 MPa
